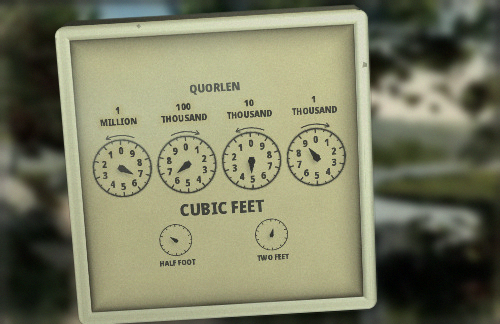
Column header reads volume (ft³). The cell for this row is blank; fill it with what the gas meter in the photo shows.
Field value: 664900 ft³
